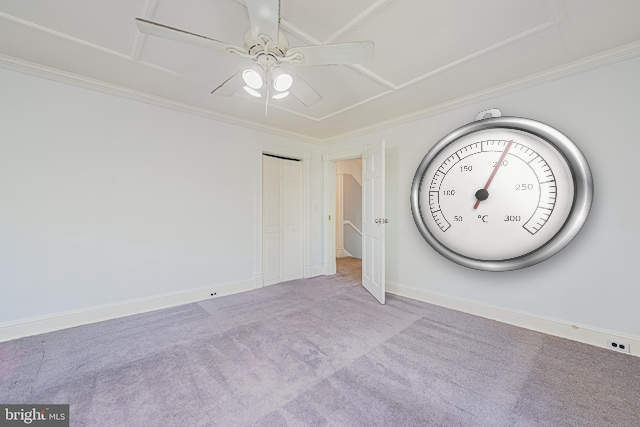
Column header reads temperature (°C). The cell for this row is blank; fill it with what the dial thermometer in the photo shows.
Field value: 200 °C
